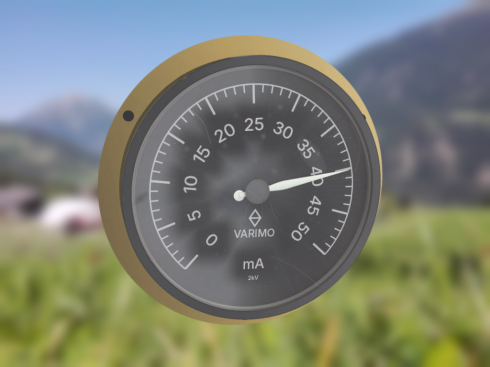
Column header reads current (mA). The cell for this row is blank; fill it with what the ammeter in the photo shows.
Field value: 40 mA
